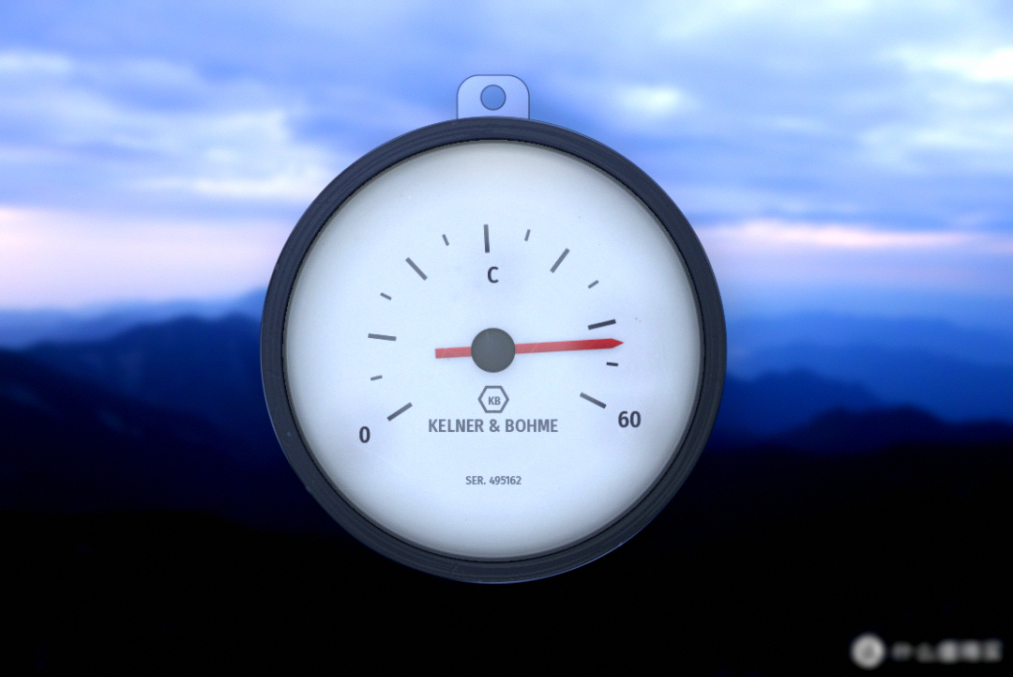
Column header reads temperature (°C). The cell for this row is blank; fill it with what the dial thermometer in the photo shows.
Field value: 52.5 °C
